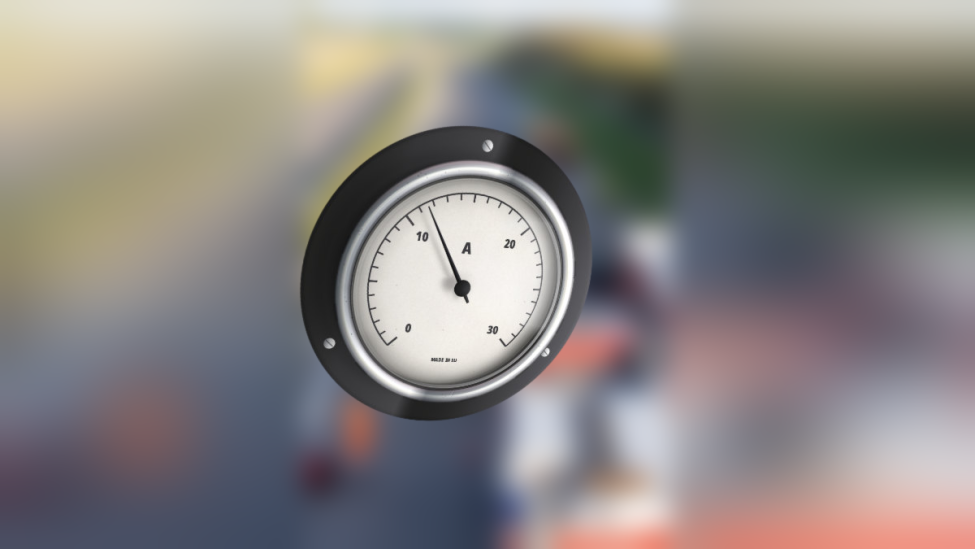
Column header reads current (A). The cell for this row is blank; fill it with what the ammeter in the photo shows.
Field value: 11.5 A
